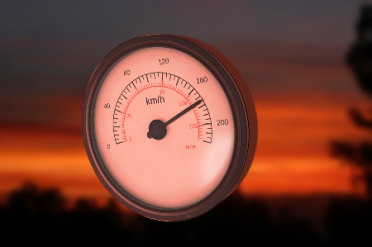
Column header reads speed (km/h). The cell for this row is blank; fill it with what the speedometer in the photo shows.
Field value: 175 km/h
